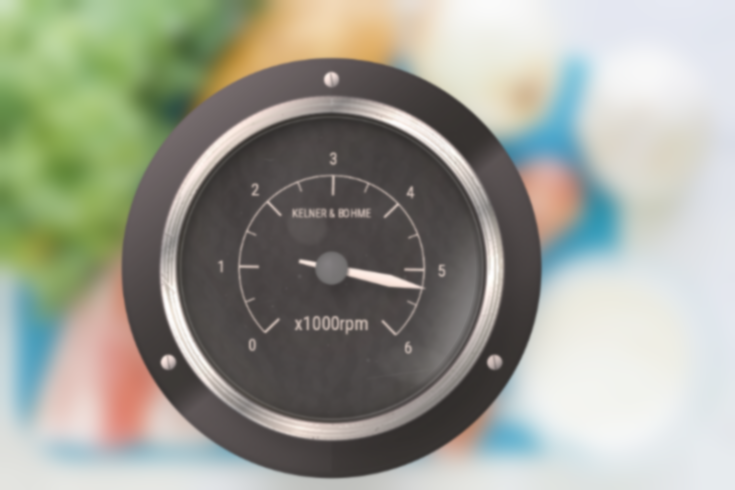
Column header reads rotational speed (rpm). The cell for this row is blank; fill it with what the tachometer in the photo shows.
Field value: 5250 rpm
